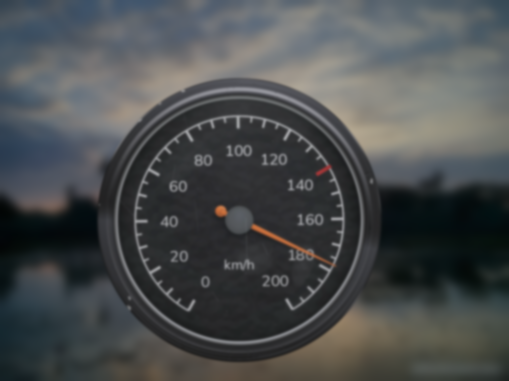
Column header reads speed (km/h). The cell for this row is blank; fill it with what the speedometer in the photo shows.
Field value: 177.5 km/h
